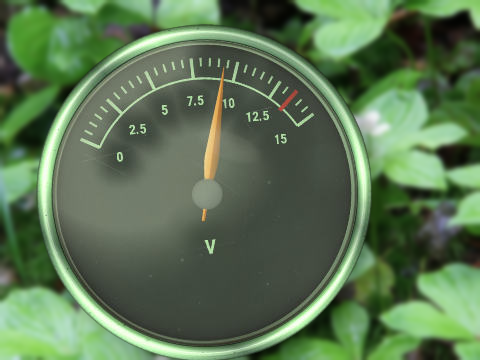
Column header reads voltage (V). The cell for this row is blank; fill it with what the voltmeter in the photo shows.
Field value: 9.25 V
